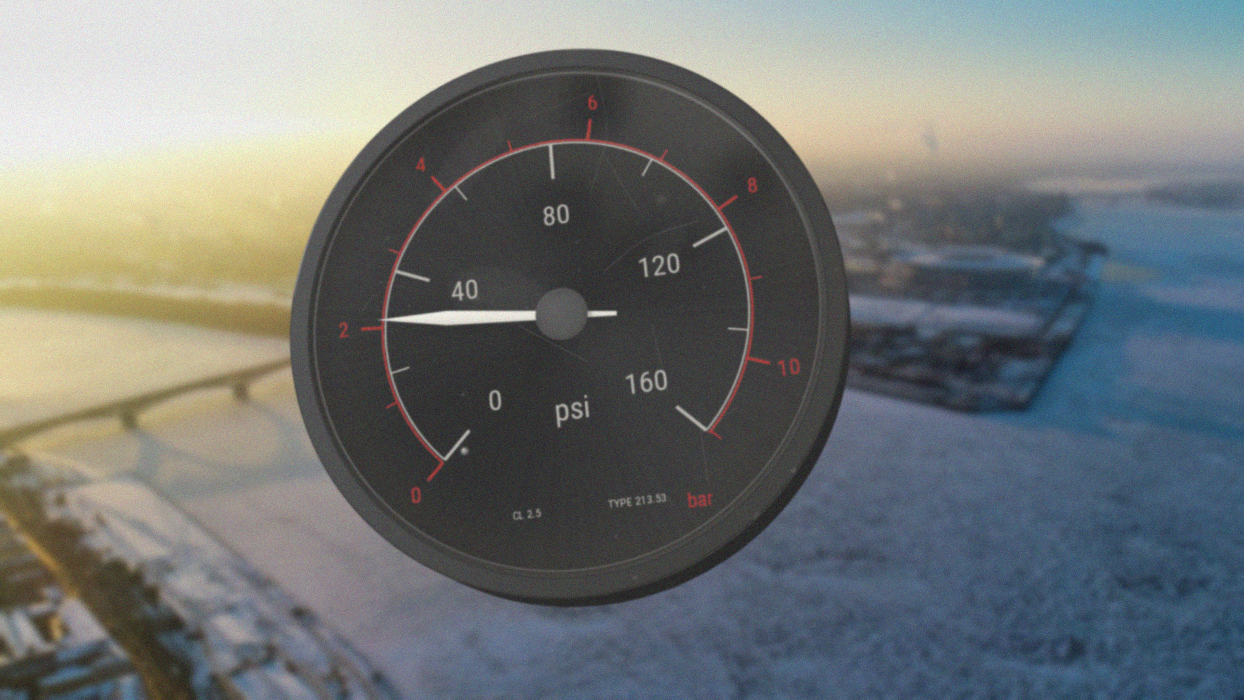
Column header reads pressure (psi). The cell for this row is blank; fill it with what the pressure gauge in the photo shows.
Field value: 30 psi
